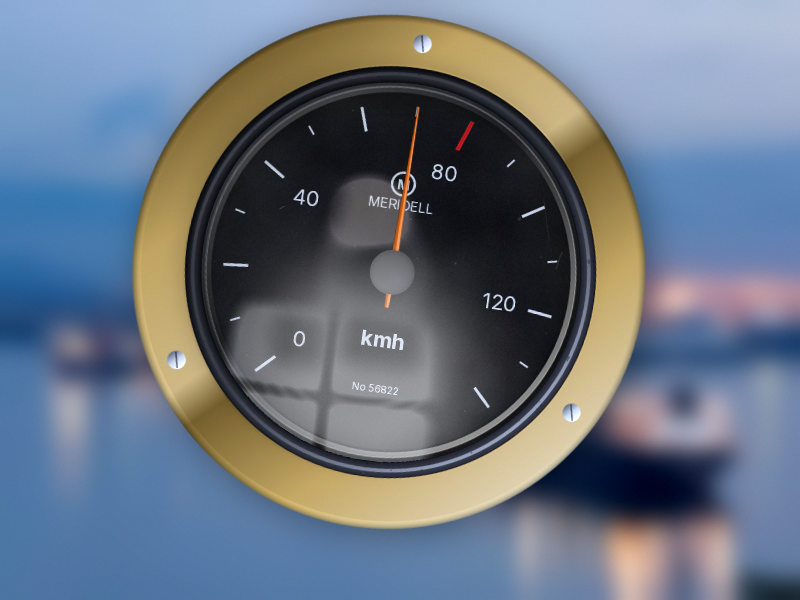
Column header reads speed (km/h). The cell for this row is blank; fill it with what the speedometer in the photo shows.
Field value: 70 km/h
